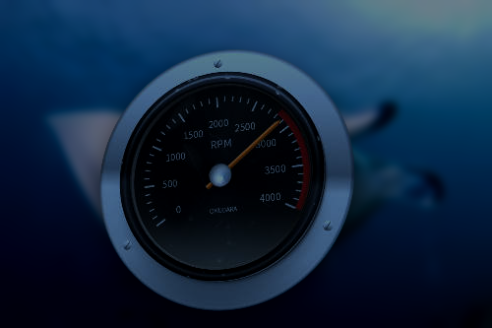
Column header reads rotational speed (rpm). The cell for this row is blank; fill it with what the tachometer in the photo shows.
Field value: 2900 rpm
